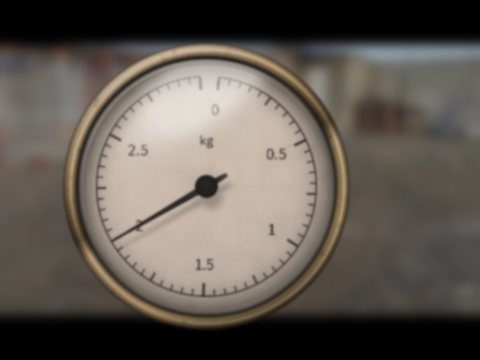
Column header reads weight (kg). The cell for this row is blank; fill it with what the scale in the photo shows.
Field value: 2 kg
